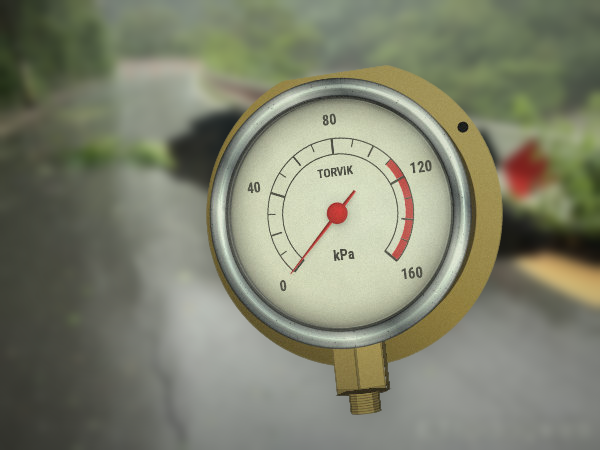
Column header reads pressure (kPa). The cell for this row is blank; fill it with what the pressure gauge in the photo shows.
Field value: 0 kPa
